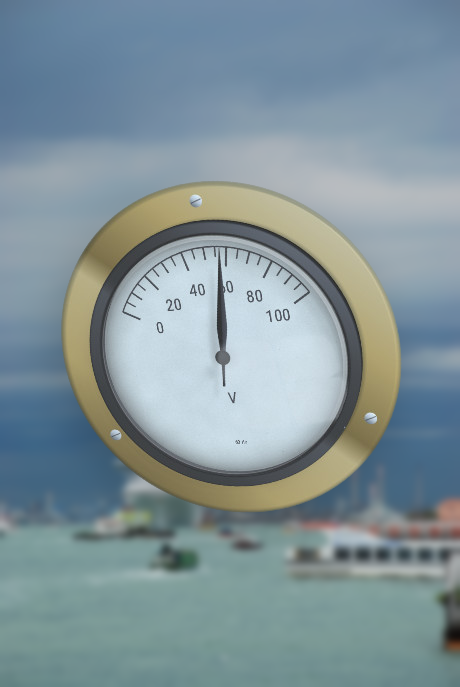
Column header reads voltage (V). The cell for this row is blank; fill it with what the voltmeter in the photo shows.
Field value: 57.5 V
